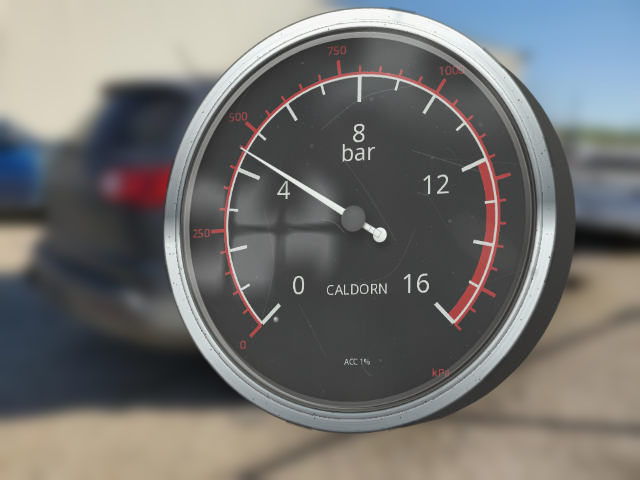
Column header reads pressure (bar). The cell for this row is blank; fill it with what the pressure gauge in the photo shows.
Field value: 4.5 bar
